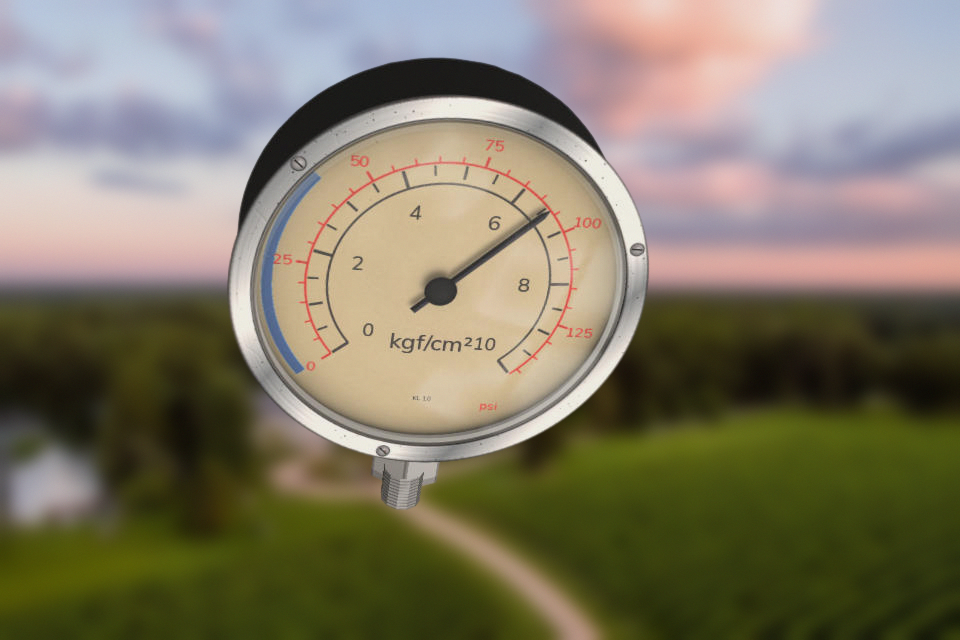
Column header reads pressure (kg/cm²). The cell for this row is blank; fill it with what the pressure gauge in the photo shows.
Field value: 6.5 kg/cm²
